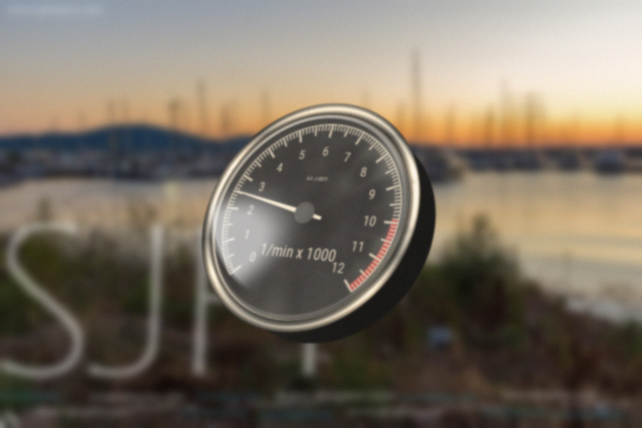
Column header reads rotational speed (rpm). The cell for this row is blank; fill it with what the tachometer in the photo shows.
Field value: 2500 rpm
